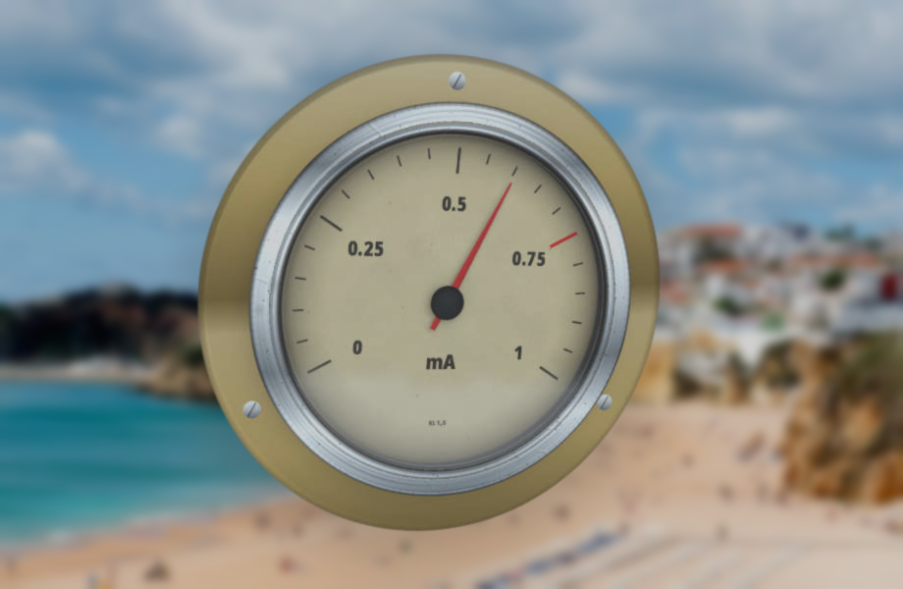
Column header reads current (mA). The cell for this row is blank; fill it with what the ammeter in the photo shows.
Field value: 0.6 mA
